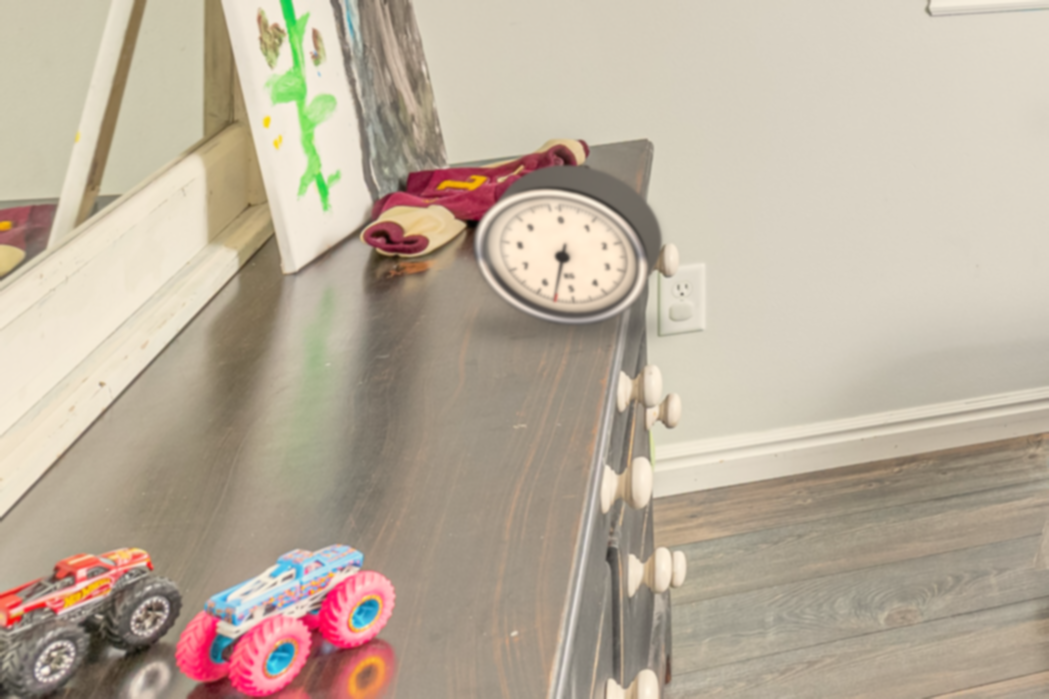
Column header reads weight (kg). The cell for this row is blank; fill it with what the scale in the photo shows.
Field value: 5.5 kg
